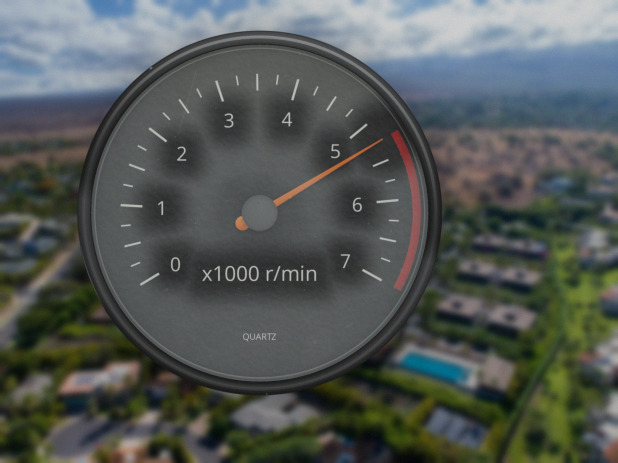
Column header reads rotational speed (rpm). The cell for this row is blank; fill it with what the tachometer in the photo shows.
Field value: 5250 rpm
